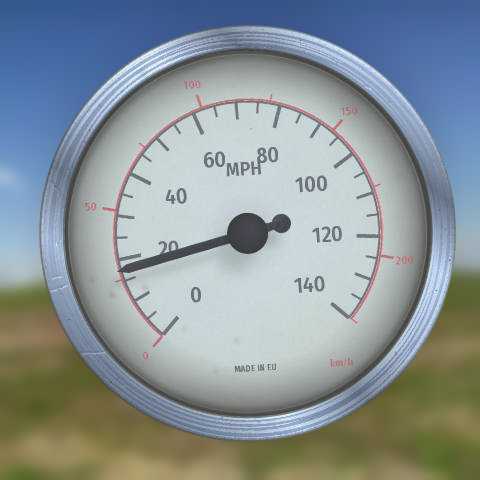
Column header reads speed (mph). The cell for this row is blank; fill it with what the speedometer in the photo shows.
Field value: 17.5 mph
